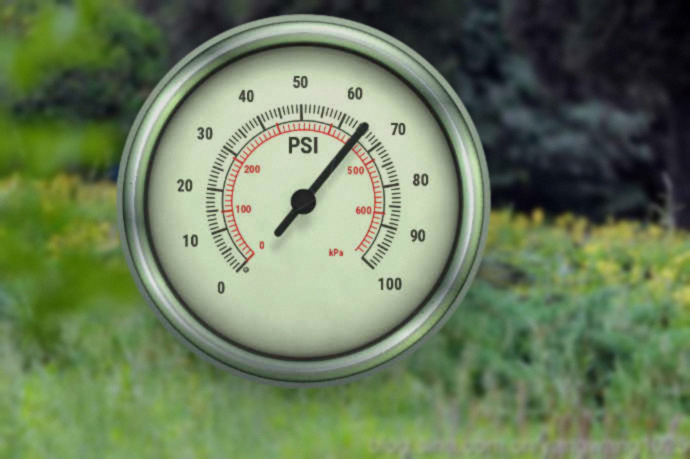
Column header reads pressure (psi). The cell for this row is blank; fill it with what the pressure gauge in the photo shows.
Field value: 65 psi
